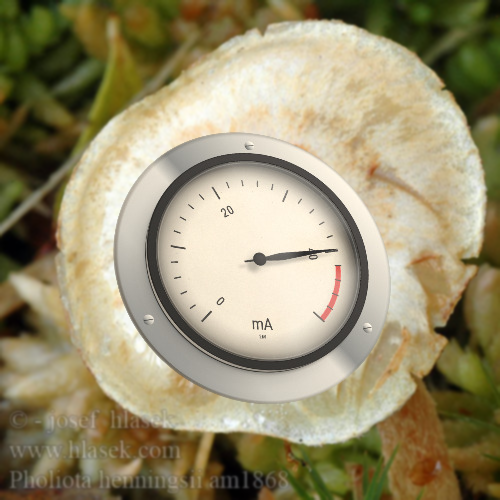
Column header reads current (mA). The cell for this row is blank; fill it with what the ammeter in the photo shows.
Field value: 40 mA
